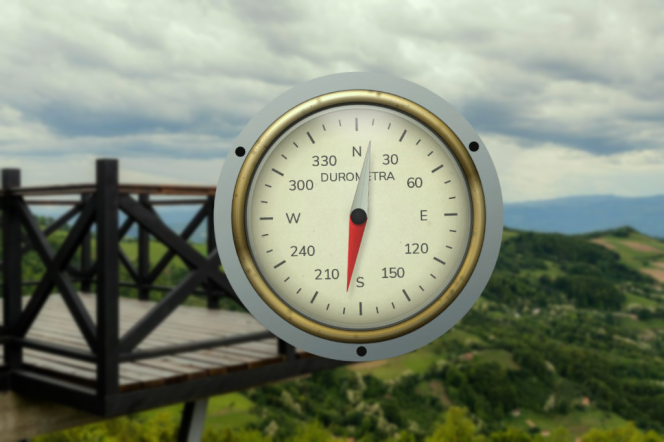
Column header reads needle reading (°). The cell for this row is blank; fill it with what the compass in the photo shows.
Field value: 190 °
